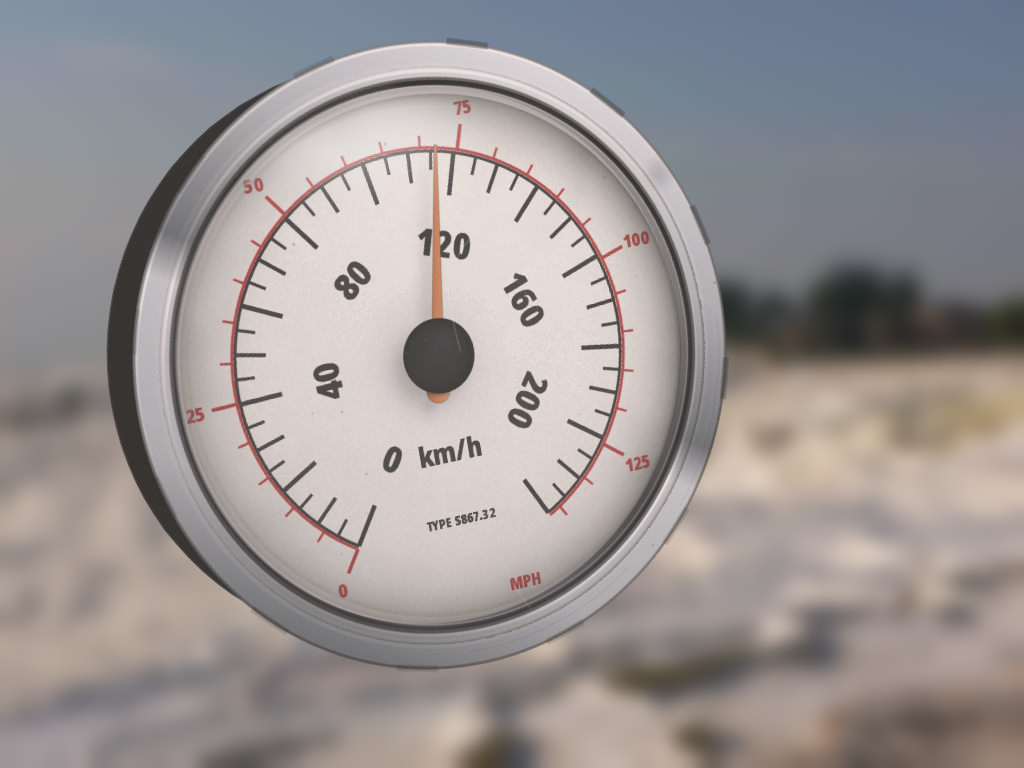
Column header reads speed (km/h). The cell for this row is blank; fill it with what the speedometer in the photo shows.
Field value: 115 km/h
